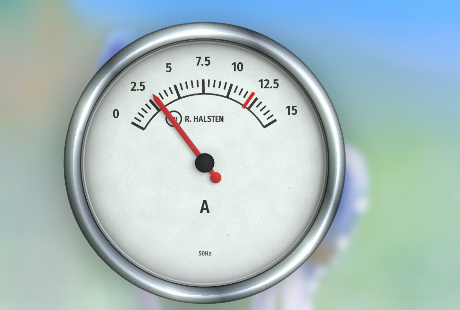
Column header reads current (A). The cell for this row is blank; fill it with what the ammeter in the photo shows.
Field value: 3 A
